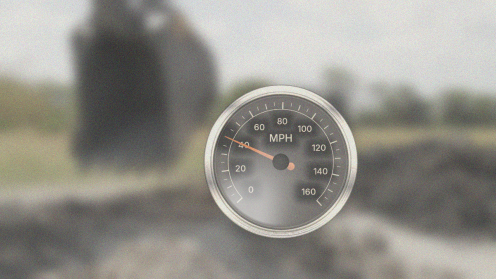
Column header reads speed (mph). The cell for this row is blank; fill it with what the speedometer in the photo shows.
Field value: 40 mph
